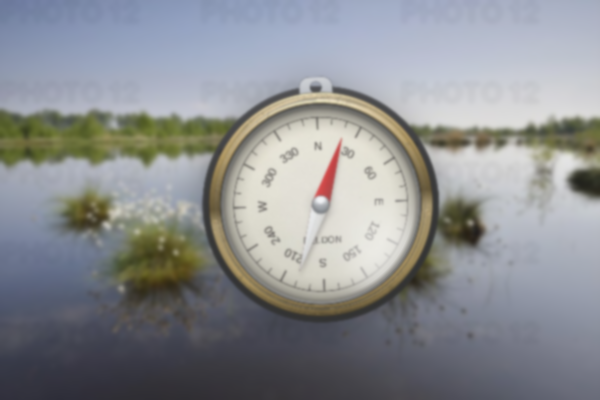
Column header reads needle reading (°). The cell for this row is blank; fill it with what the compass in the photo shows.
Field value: 20 °
